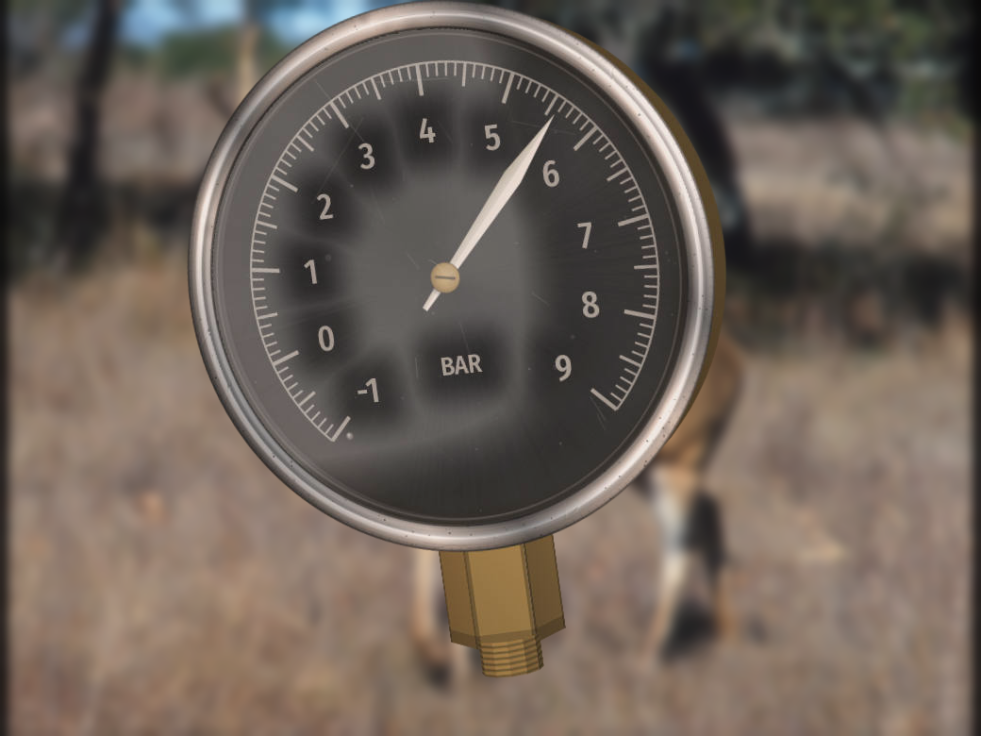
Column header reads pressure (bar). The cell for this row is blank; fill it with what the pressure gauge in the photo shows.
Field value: 5.6 bar
